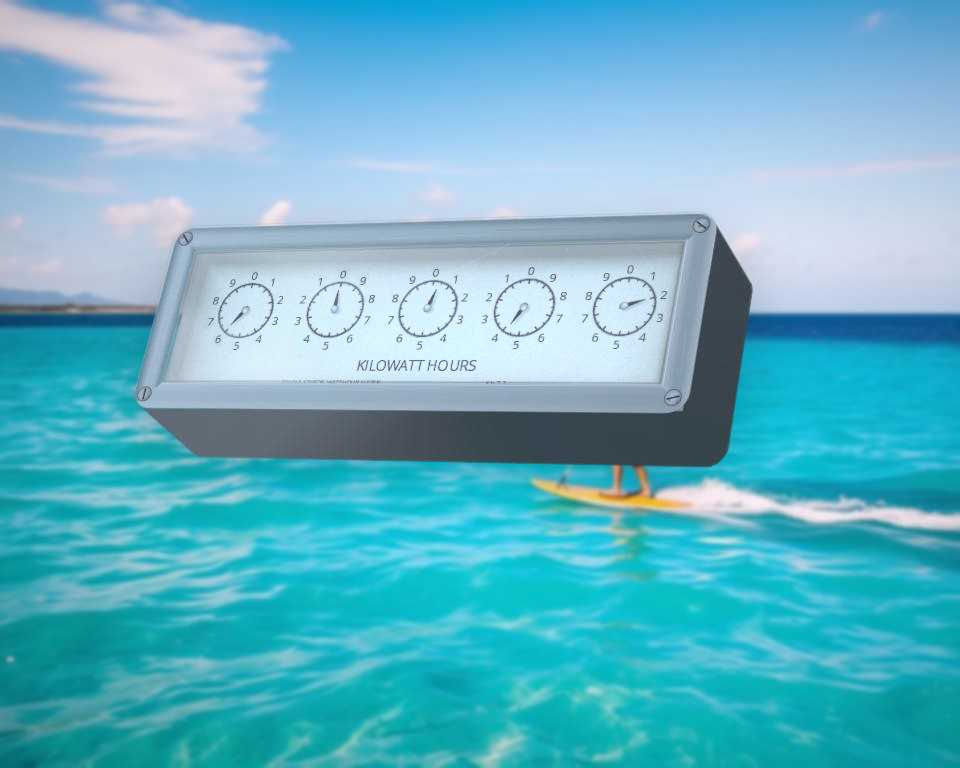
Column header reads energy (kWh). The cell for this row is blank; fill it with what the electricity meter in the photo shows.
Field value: 60042 kWh
